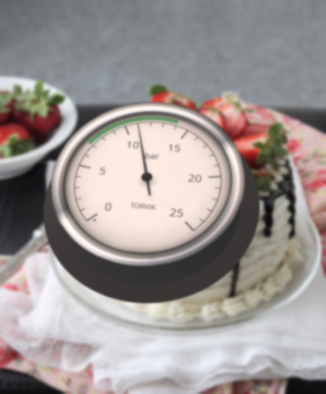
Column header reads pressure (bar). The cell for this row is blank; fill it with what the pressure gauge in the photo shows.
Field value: 11 bar
